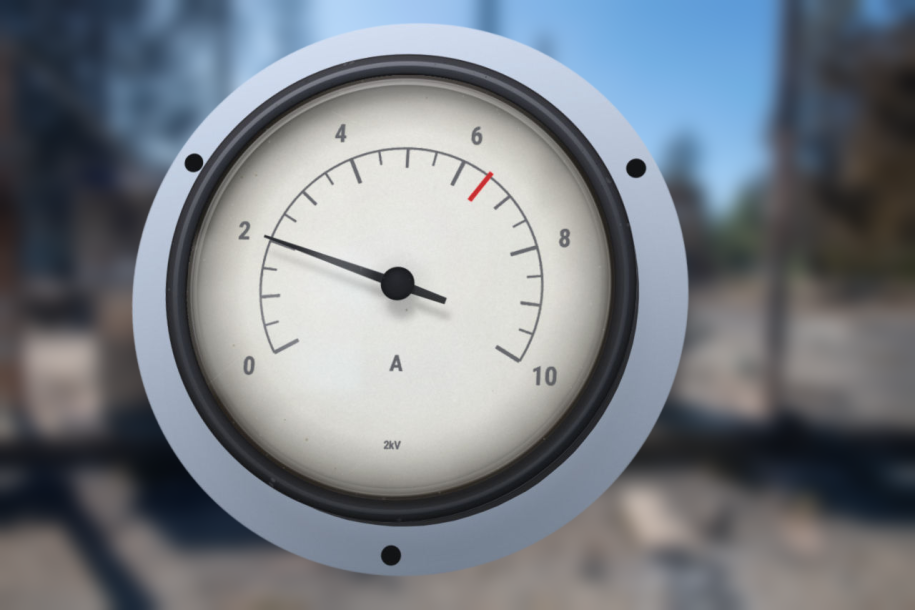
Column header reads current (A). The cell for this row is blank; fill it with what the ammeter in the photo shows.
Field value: 2 A
